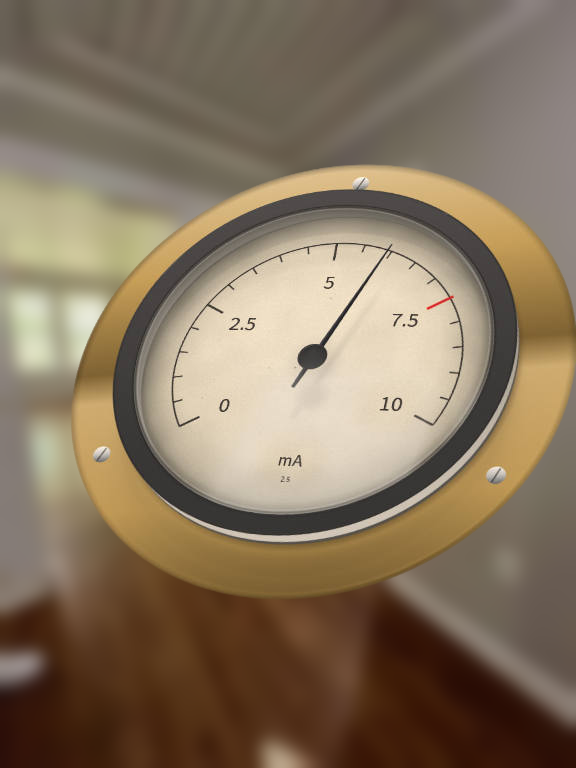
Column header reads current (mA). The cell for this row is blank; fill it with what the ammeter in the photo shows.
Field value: 6 mA
